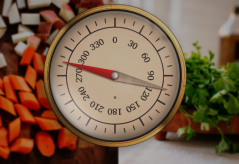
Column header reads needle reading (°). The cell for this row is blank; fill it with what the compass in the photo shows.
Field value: 285 °
